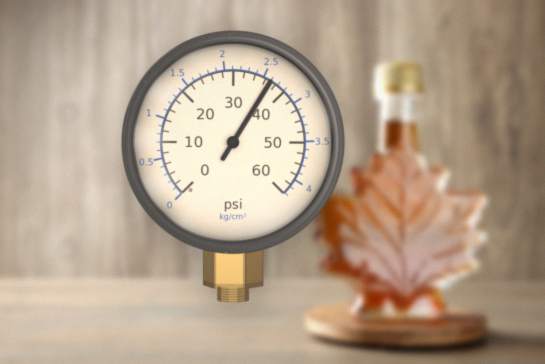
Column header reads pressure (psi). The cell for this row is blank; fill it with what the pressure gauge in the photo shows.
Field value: 37 psi
